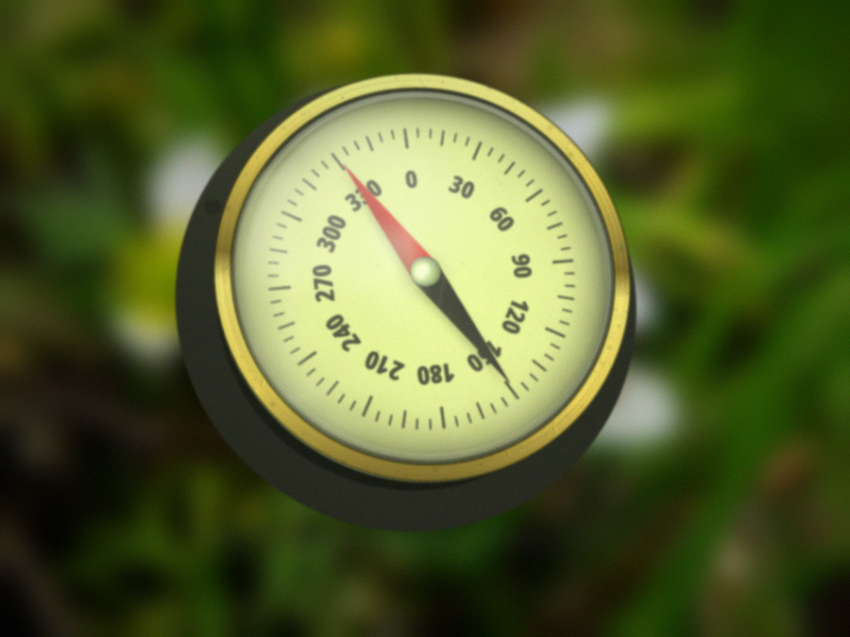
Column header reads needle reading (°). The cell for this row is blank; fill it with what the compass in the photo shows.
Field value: 330 °
